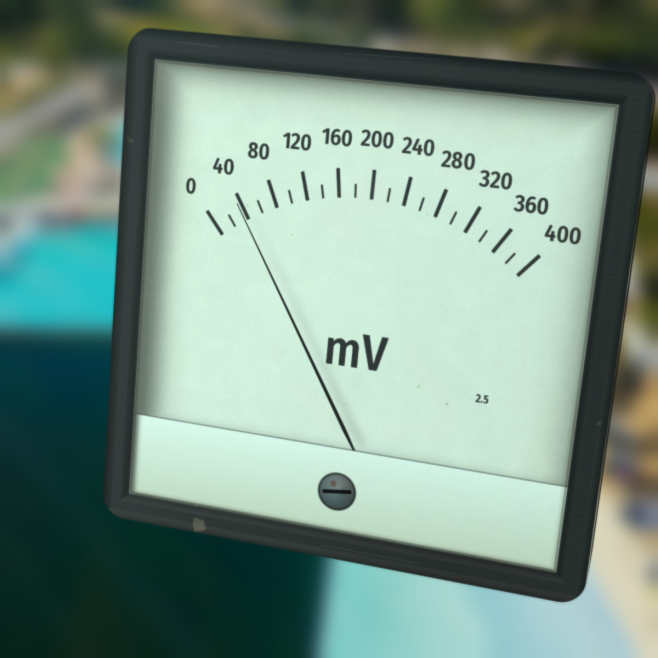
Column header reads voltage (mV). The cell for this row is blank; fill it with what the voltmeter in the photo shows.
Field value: 40 mV
